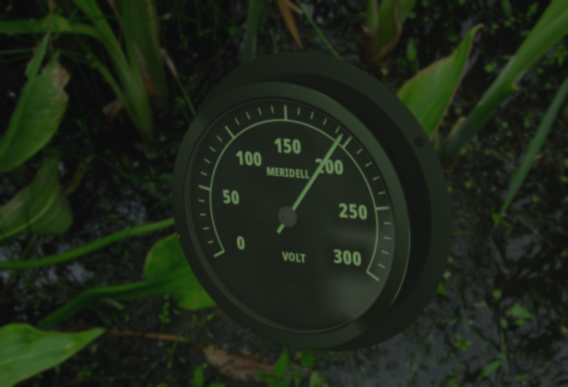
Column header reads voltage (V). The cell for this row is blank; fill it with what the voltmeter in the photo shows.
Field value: 195 V
